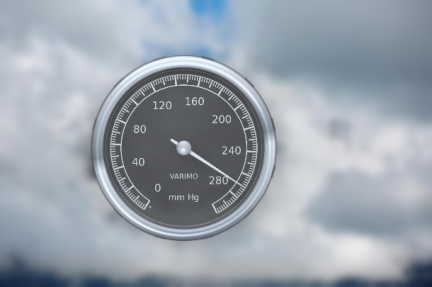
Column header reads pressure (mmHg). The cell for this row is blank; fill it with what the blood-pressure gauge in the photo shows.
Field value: 270 mmHg
